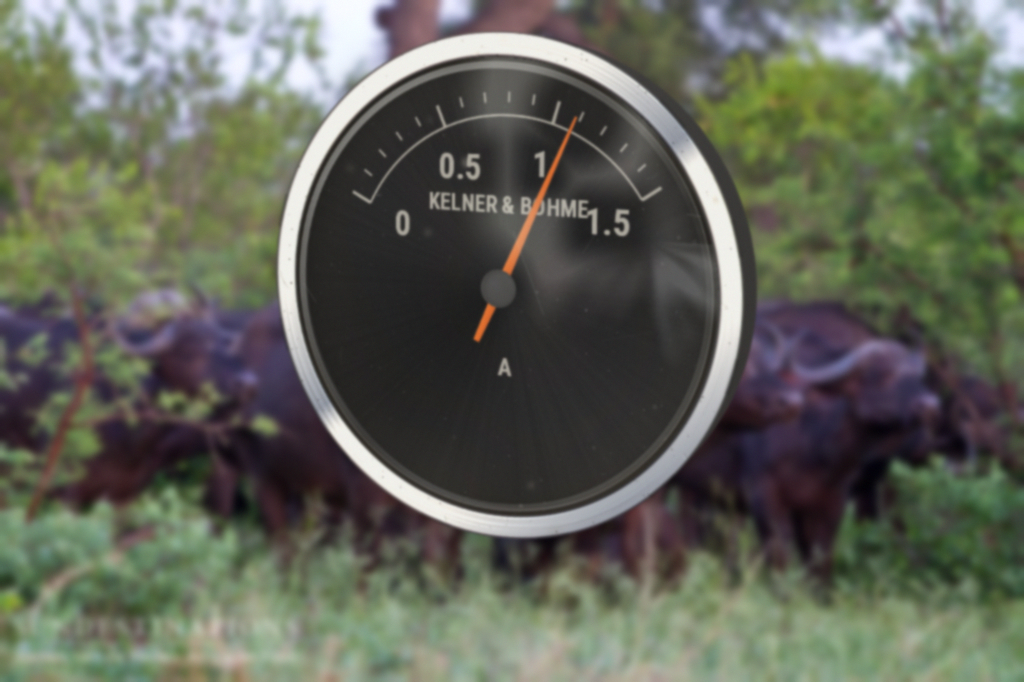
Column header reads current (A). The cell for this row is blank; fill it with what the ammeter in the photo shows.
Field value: 1.1 A
